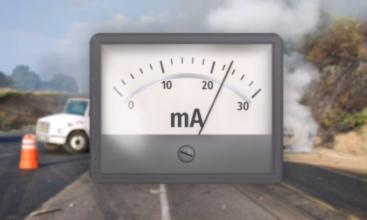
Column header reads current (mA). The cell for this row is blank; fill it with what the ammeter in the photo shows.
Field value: 23 mA
